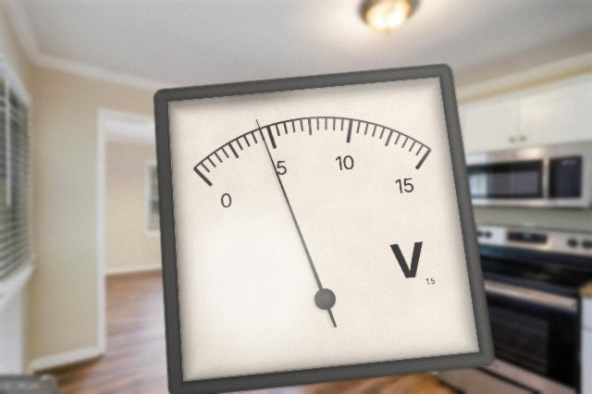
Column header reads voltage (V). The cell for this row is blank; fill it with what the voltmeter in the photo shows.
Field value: 4.5 V
